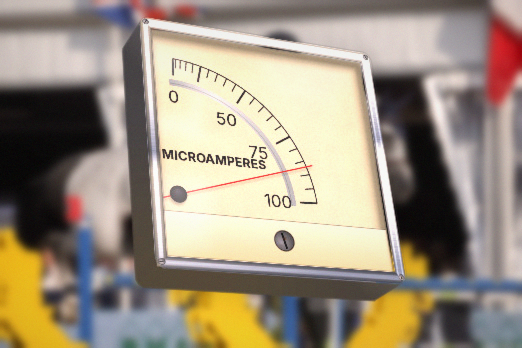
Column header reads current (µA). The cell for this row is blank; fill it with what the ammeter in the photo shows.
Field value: 87.5 µA
